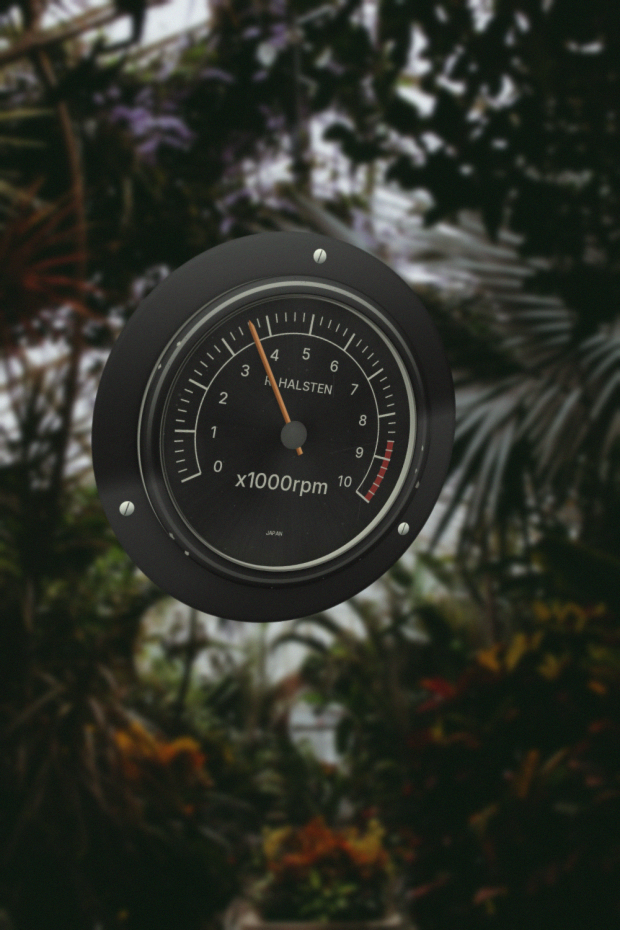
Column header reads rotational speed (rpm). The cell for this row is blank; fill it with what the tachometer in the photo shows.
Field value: 3600 rpm
